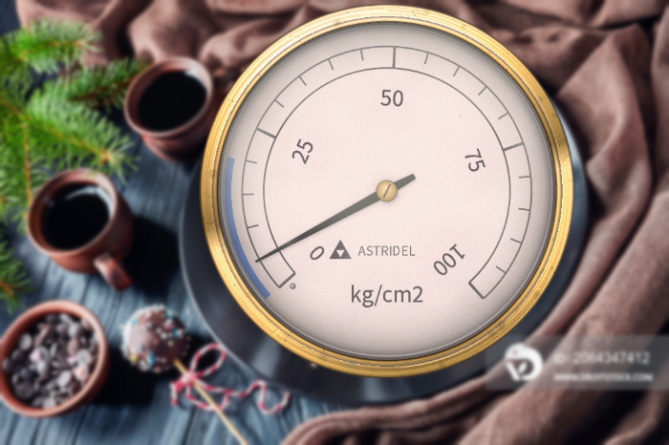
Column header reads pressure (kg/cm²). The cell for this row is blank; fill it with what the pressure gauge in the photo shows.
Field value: 5 kg/cm²
